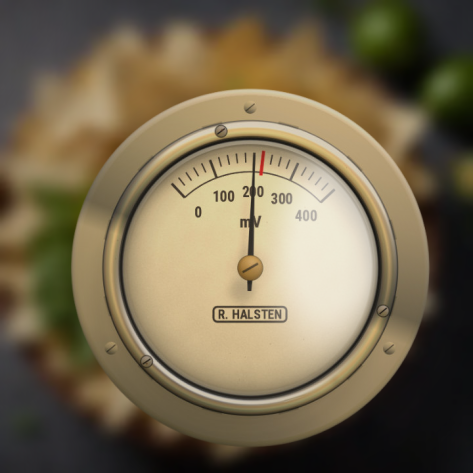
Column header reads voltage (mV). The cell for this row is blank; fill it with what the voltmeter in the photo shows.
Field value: 200 mV
